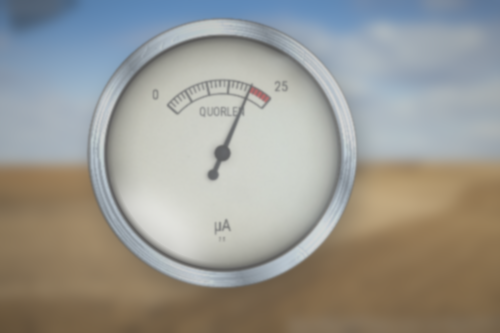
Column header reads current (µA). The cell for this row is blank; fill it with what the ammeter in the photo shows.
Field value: 20 µA
